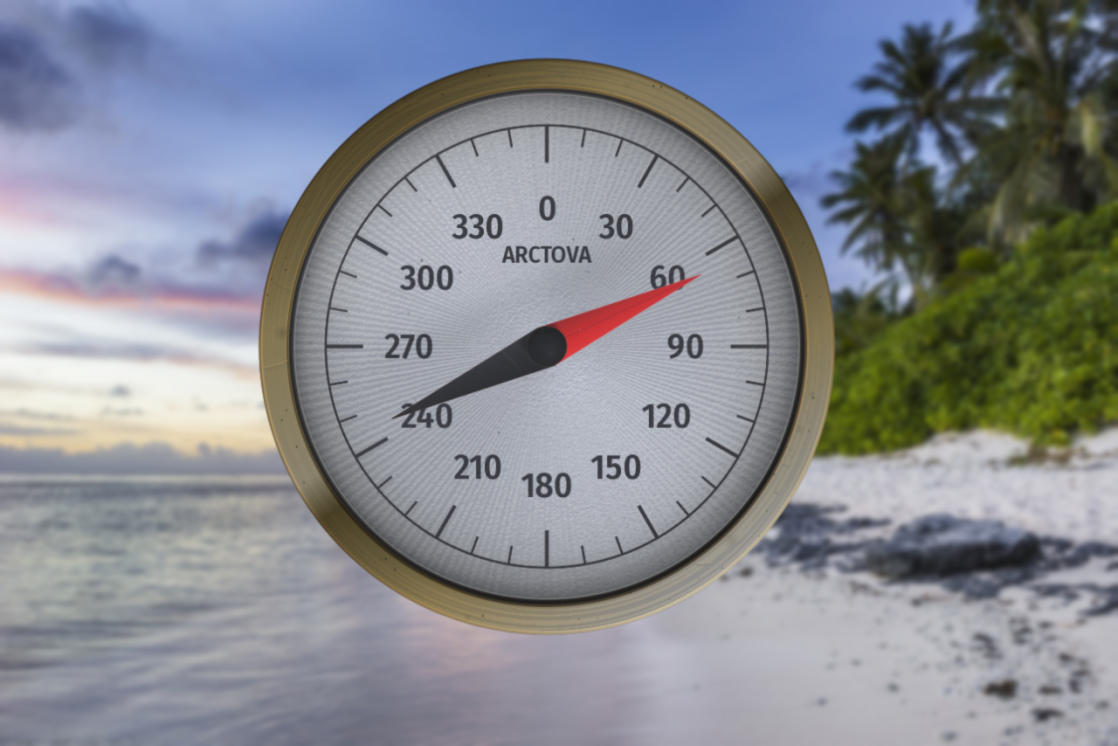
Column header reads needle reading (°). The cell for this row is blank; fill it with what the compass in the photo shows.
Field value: 65 °
